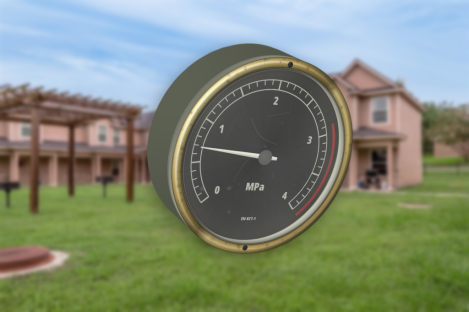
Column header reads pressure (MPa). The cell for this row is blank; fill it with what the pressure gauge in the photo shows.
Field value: 0.7 MPa
